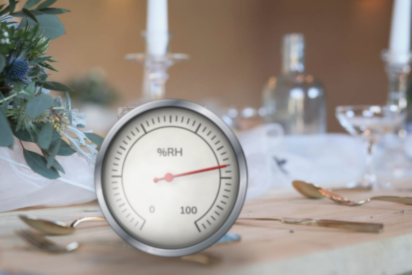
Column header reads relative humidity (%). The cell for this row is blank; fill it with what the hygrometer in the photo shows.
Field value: 76 %
